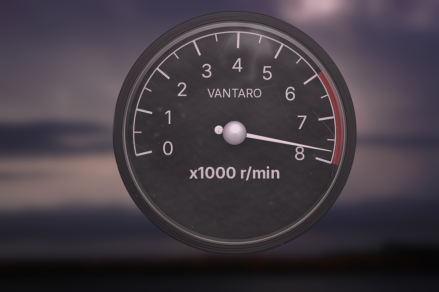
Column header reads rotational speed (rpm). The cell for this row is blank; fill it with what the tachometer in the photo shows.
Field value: 7750 rpm
